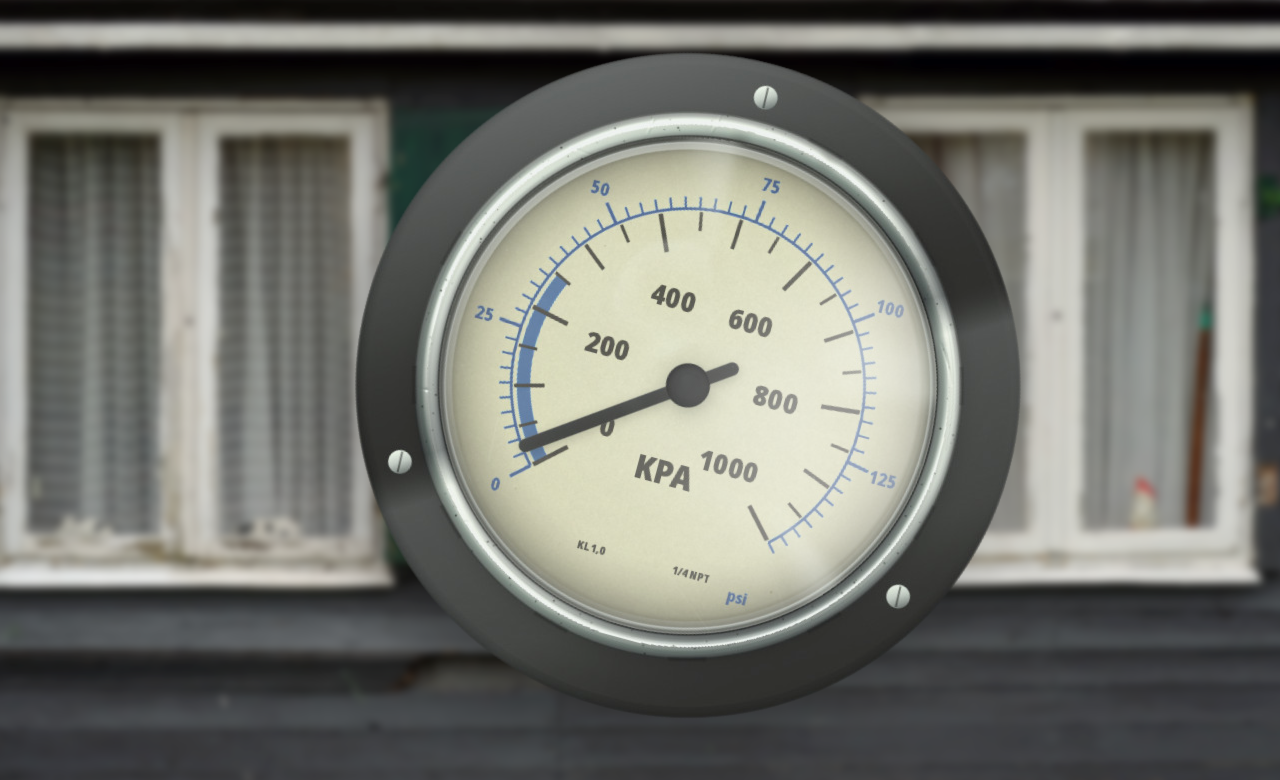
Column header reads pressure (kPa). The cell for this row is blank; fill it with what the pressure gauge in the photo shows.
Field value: 25 kPa
